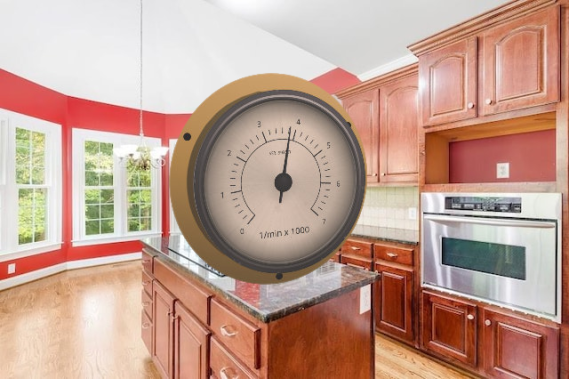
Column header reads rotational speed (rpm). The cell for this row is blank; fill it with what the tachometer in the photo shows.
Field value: 3800 rpm
